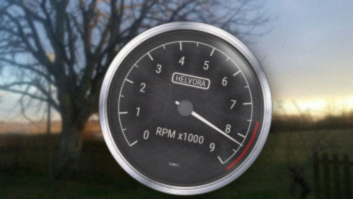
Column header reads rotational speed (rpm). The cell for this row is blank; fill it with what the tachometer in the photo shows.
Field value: 8250 rpm
